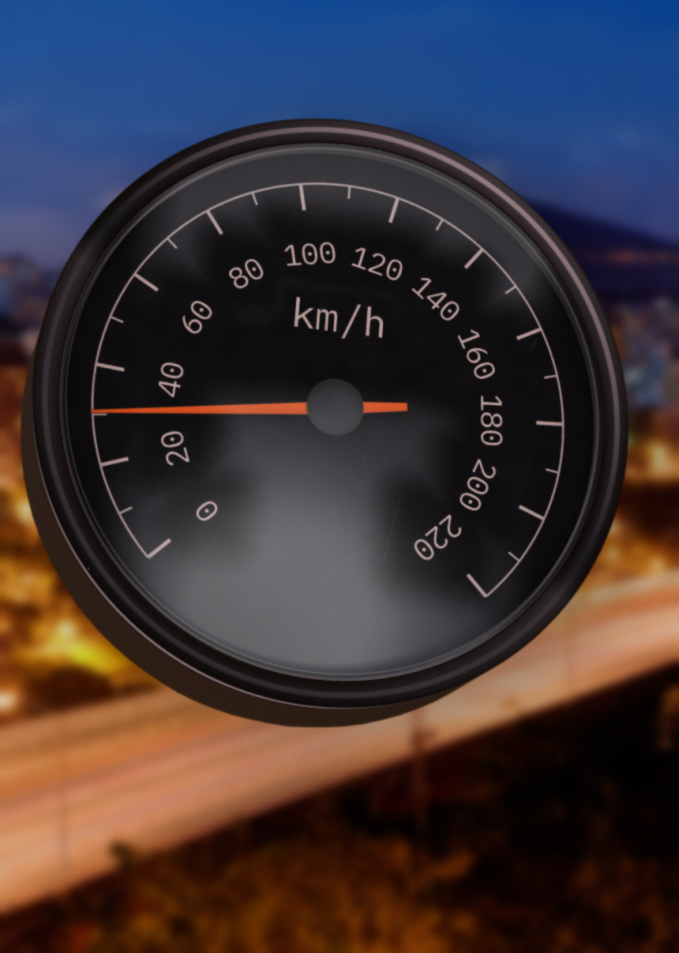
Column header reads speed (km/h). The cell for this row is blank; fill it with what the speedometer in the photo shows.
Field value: 30 km/h
